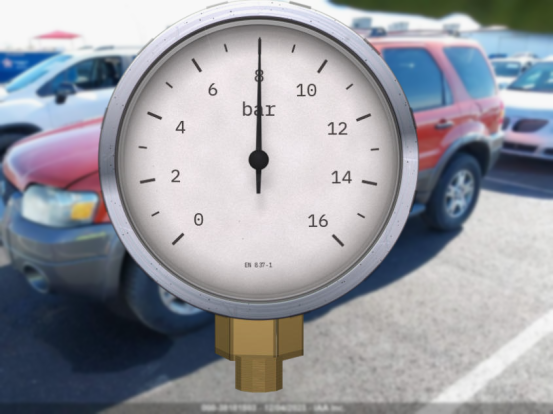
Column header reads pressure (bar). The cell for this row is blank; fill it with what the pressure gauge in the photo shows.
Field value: 8 bar
